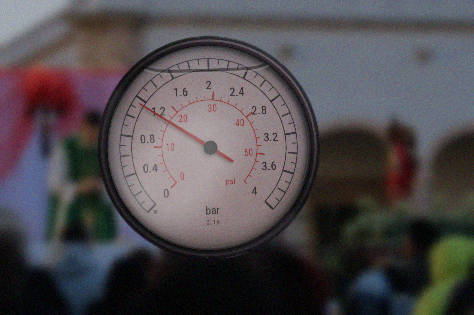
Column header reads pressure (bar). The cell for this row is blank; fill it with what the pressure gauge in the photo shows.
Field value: 1.15 bar
